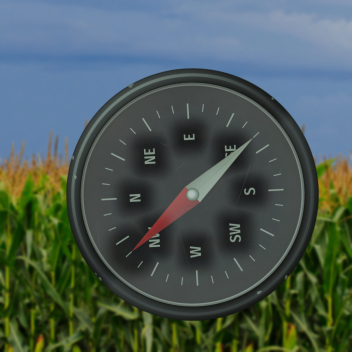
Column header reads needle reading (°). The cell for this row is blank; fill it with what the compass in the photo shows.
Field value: 320 °
